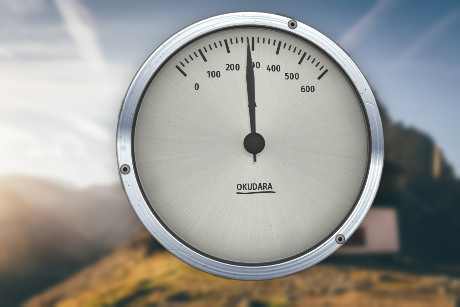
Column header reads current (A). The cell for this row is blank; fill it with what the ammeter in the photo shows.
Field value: 280 A
